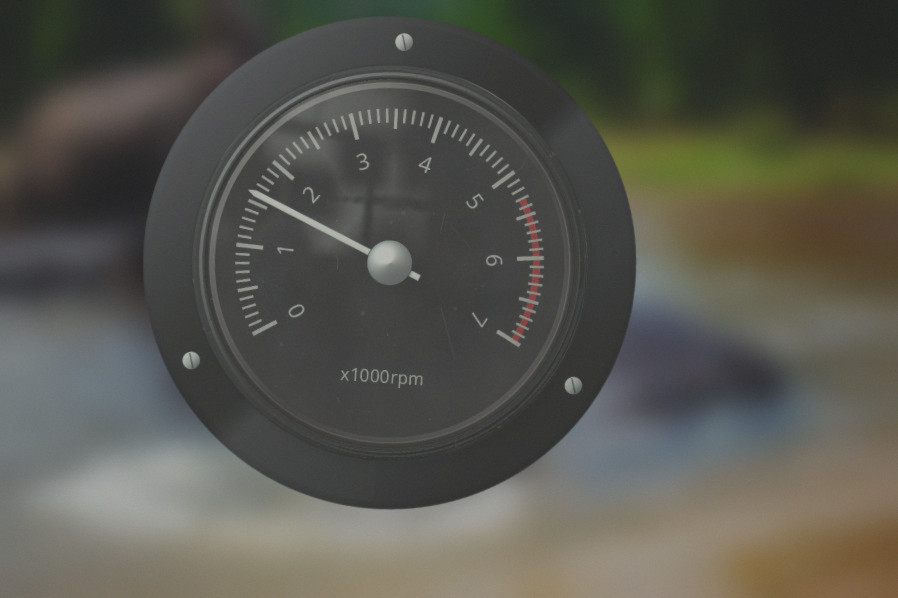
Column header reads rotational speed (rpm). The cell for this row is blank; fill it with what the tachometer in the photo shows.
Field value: 1600 rpm
